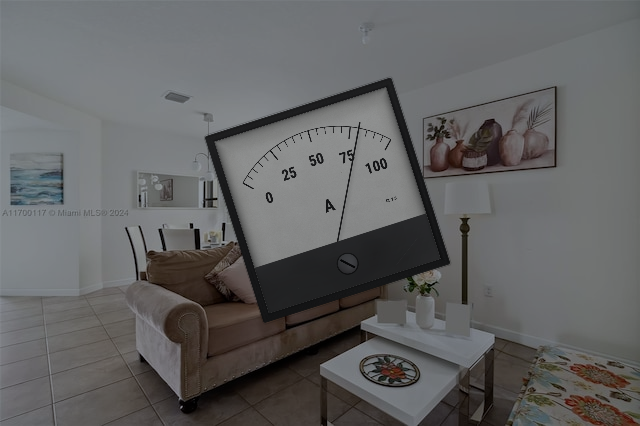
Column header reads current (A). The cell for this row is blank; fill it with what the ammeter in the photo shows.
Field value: 80 A
